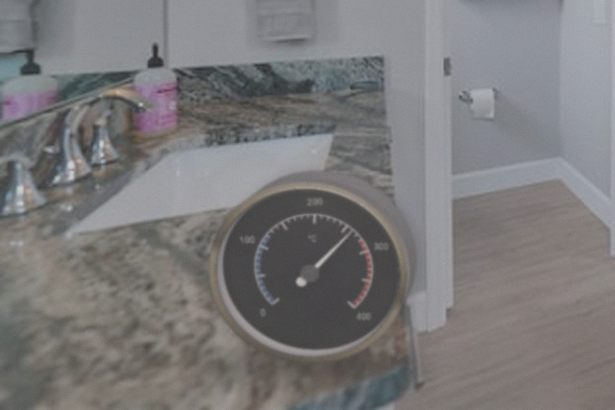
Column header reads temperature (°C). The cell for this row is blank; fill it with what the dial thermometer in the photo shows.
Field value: 260 °C
